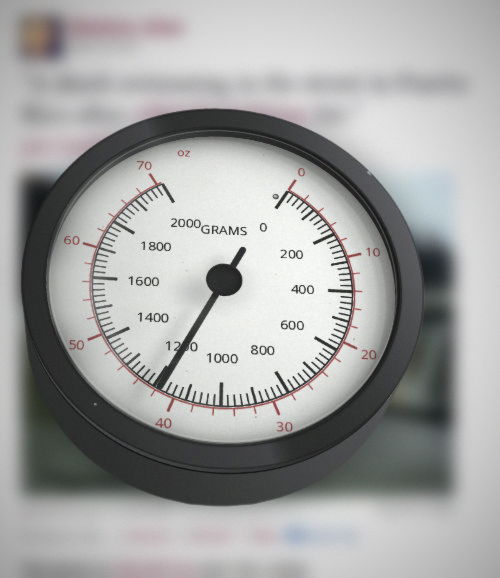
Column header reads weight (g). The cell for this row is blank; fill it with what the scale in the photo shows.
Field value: 1180 g
